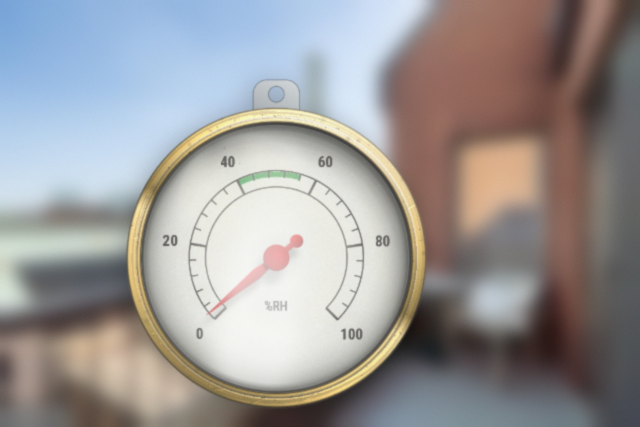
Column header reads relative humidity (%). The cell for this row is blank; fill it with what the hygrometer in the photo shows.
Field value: 2 %
